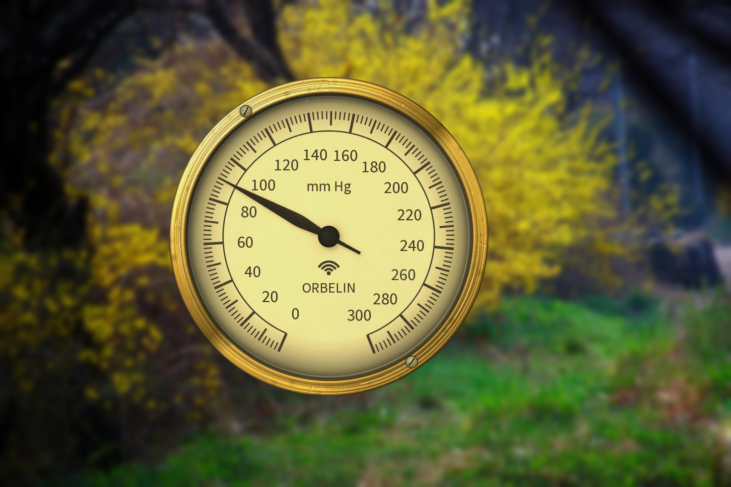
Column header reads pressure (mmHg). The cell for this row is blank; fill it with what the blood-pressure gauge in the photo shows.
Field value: 90 mmHg
